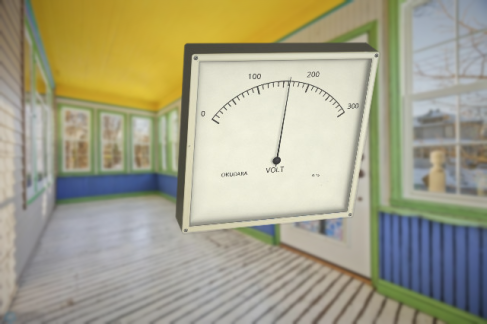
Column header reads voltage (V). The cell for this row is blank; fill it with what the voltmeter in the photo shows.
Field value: 160 V
